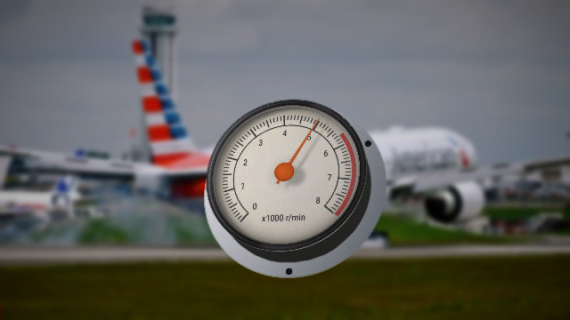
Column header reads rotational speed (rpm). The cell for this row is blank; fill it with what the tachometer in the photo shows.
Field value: 5000 rpm
